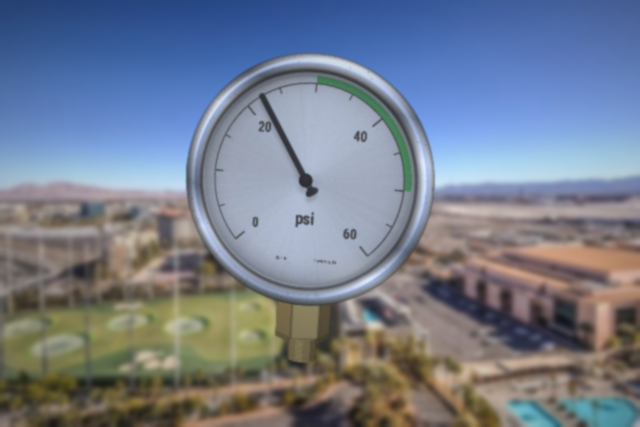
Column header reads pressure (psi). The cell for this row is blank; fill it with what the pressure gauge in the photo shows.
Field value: 22.5 psi
